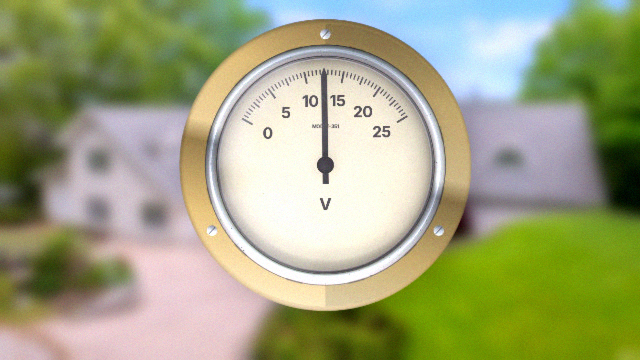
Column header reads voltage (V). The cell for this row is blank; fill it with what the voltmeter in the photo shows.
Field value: 12.5 V
